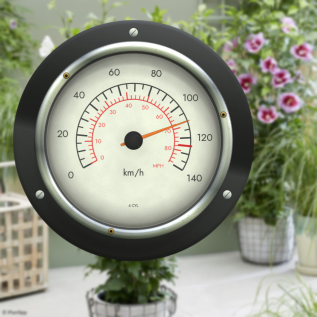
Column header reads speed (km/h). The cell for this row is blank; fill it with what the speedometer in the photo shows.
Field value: 110 km/h
